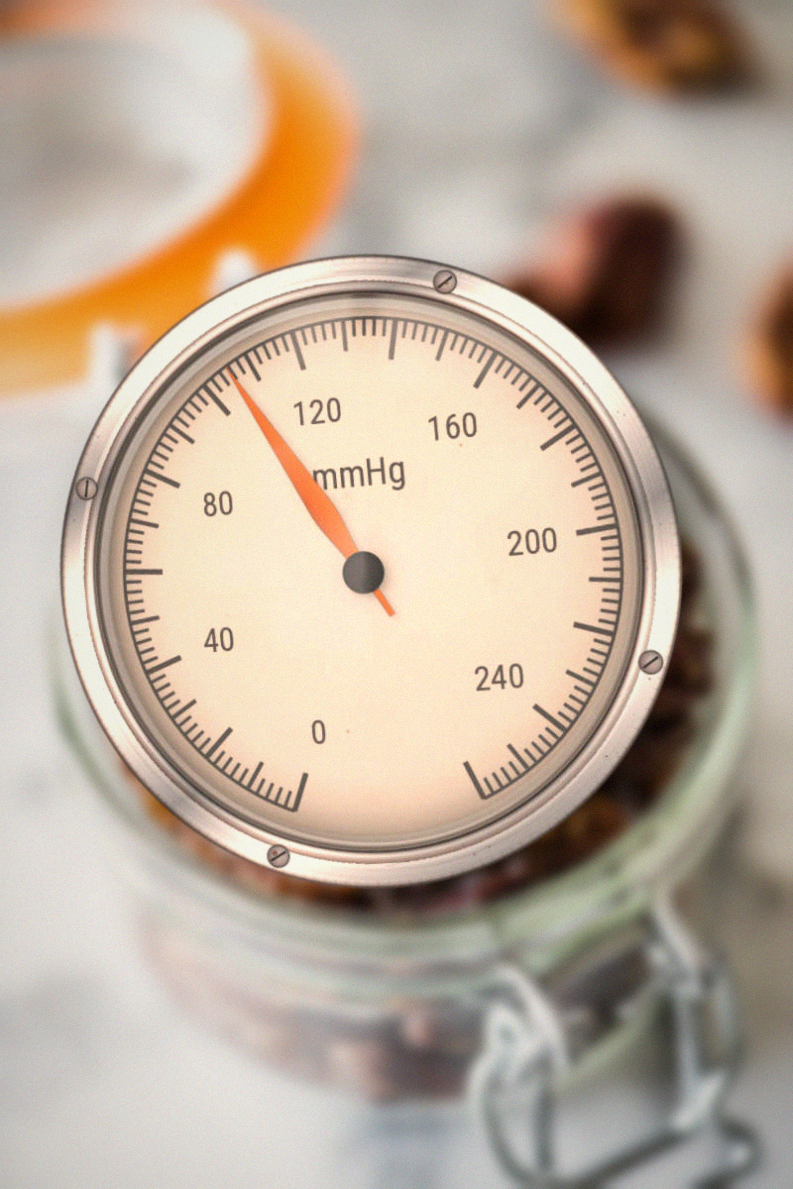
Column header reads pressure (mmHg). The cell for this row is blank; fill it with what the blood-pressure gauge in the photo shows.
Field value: 106 mmHg
